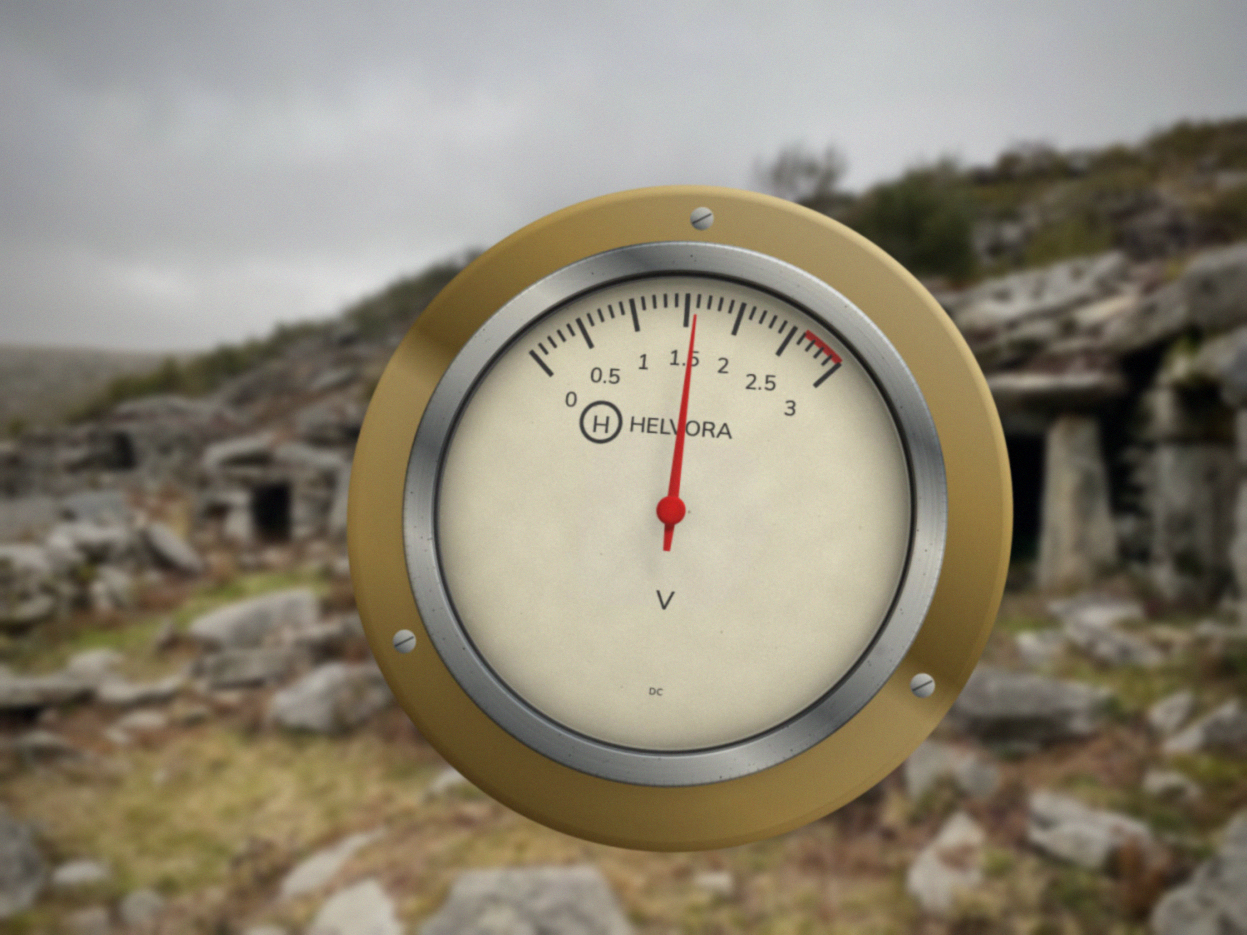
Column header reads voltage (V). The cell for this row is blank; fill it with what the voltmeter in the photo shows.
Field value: 1.6 V
